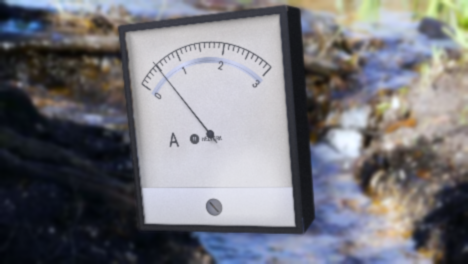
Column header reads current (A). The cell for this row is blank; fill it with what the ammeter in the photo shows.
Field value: 0.5 A
